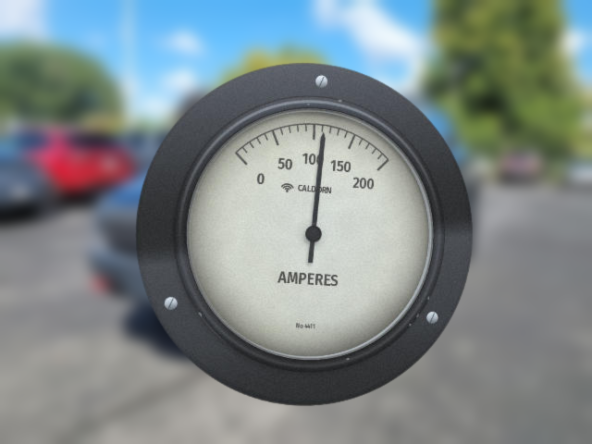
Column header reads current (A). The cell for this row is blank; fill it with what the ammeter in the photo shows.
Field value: 110 A
